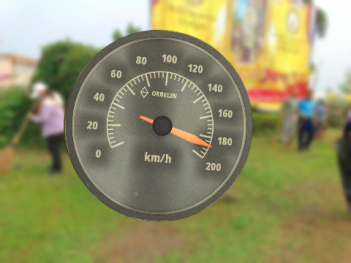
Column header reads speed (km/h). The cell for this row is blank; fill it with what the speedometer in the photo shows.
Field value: 188 km/h
